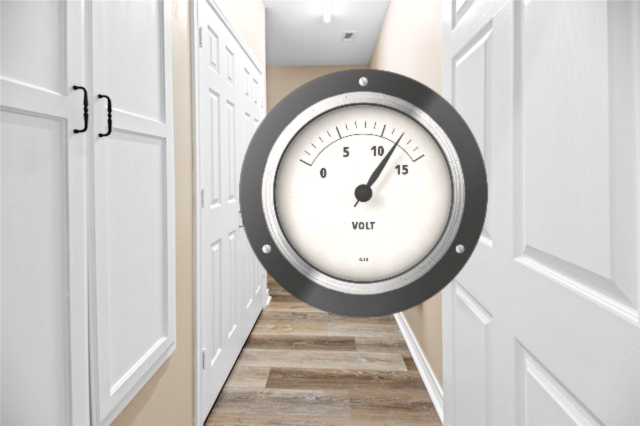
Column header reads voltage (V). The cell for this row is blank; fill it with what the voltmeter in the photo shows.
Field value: 12 V
